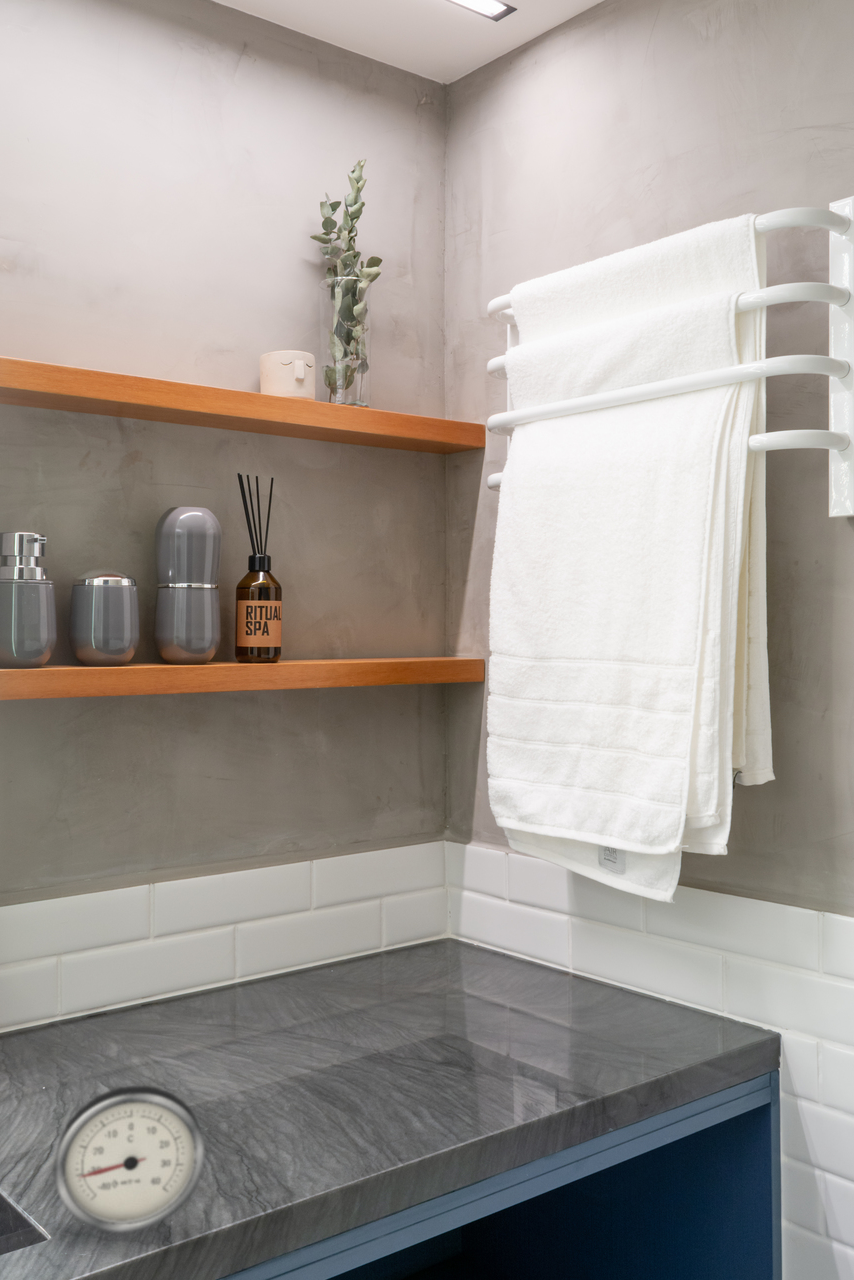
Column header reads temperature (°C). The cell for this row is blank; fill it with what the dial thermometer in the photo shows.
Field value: -30 °C
